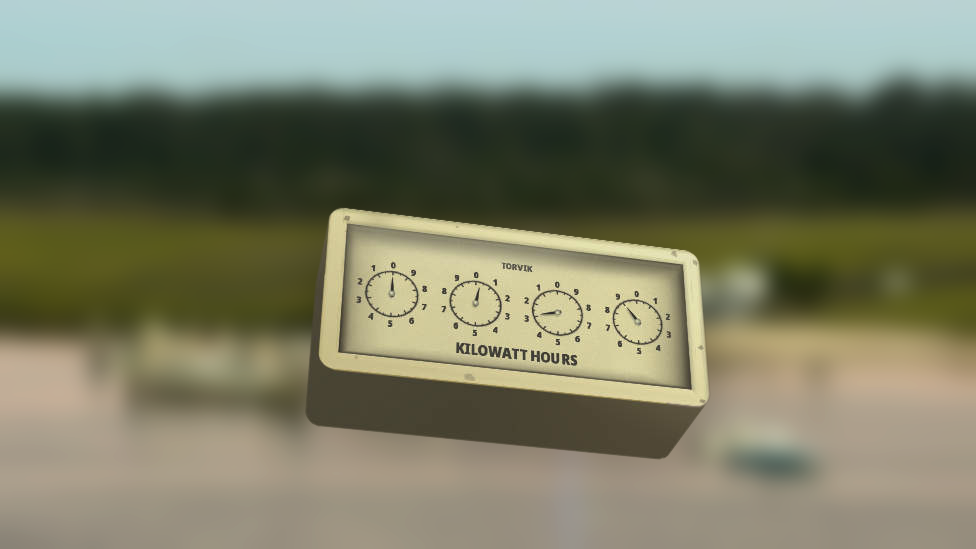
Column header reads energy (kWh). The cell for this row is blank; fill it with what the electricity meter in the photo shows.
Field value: 29 kWh
